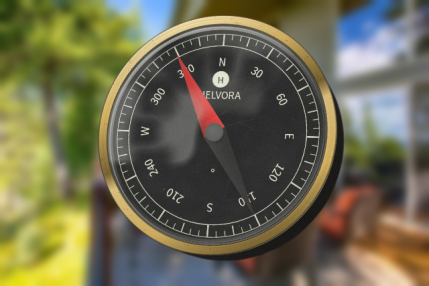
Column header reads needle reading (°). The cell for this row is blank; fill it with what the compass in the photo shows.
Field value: 330 °
